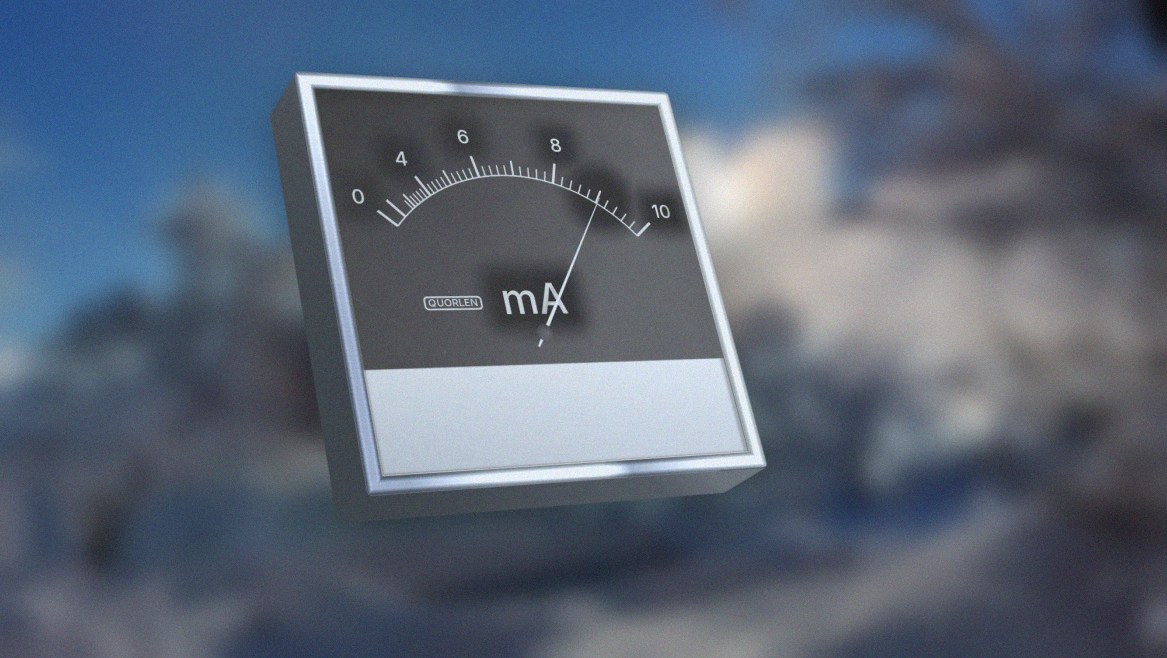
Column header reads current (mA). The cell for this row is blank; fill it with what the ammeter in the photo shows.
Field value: 9 mA
